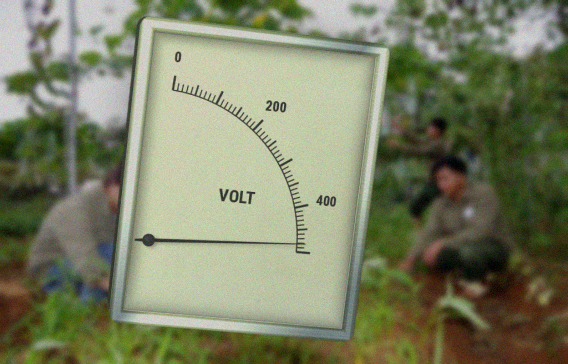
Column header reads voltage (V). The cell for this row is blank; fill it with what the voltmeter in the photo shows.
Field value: 480 V
